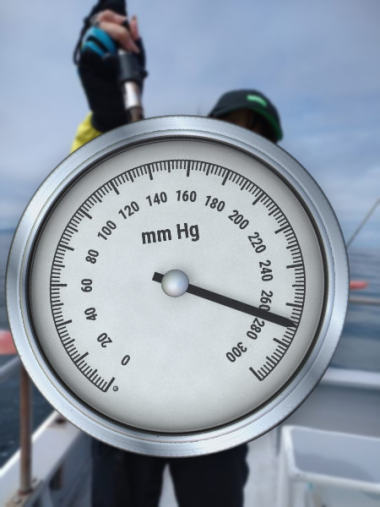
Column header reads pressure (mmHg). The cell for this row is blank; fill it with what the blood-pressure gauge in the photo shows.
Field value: 270 mmHg
